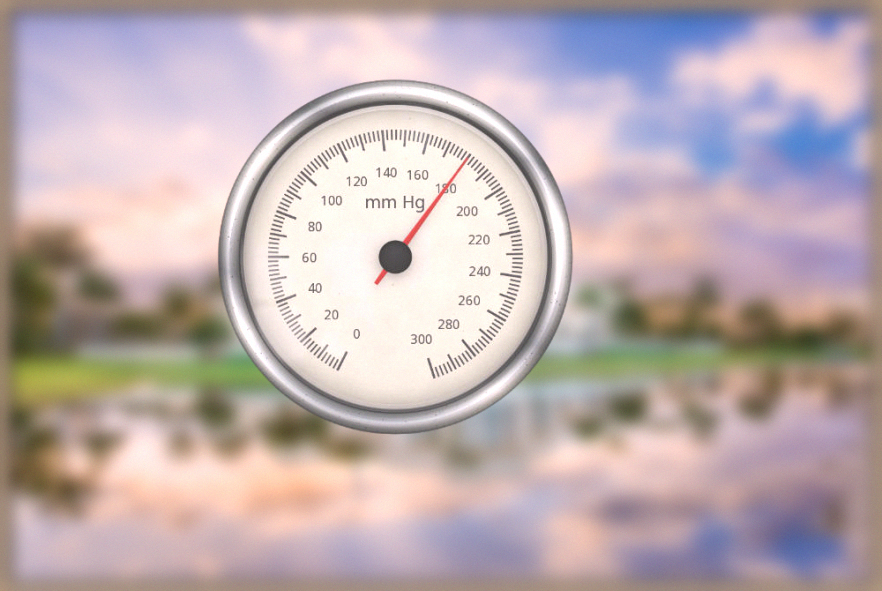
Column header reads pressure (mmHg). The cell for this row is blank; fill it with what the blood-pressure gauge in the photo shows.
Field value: 180 mmHg
